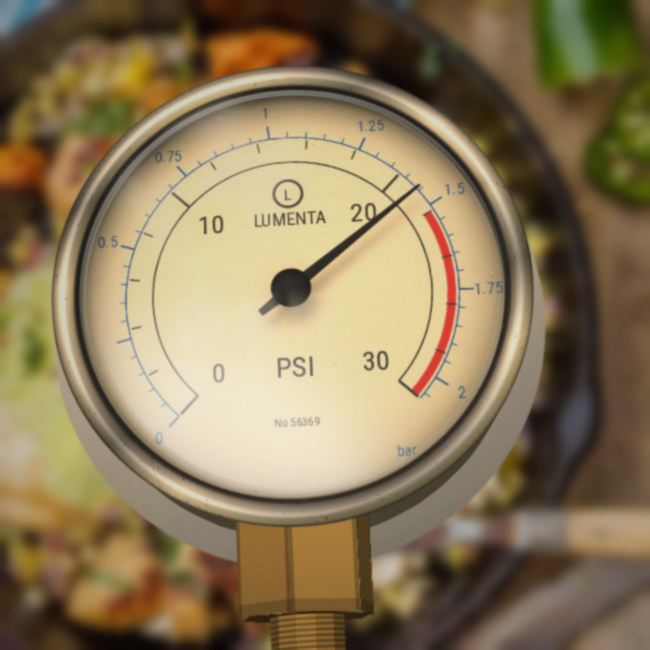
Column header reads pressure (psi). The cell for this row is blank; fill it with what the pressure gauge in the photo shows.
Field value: 21 psi
